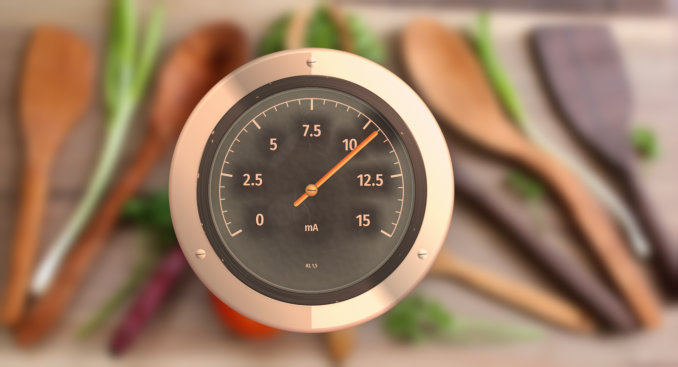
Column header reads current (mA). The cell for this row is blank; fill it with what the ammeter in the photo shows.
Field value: 10.5 mA
